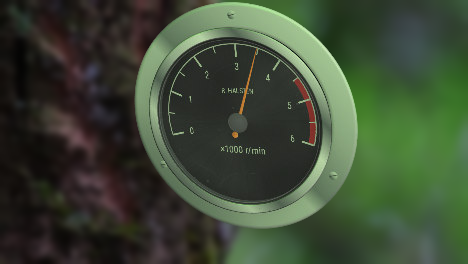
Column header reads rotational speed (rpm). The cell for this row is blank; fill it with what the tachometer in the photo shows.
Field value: 3500 rpm
